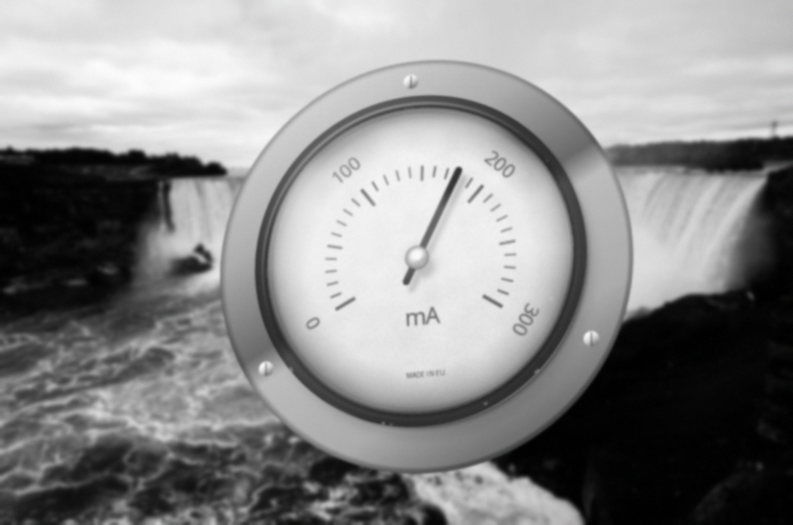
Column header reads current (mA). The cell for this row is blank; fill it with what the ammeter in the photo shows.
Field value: 180 mA
